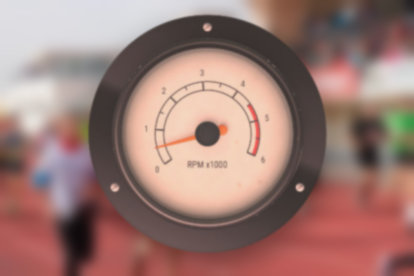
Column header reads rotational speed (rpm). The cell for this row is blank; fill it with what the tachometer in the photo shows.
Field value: 500 rpm
